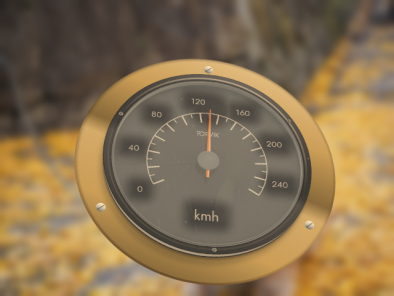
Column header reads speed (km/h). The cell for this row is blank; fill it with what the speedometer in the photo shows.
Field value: 130 km/h
